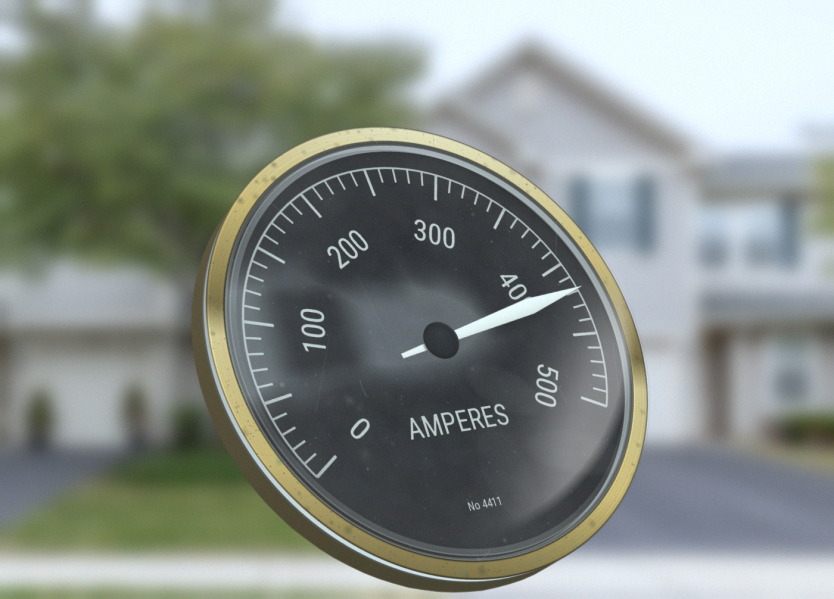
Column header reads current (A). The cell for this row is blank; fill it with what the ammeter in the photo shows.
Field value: 420 A
